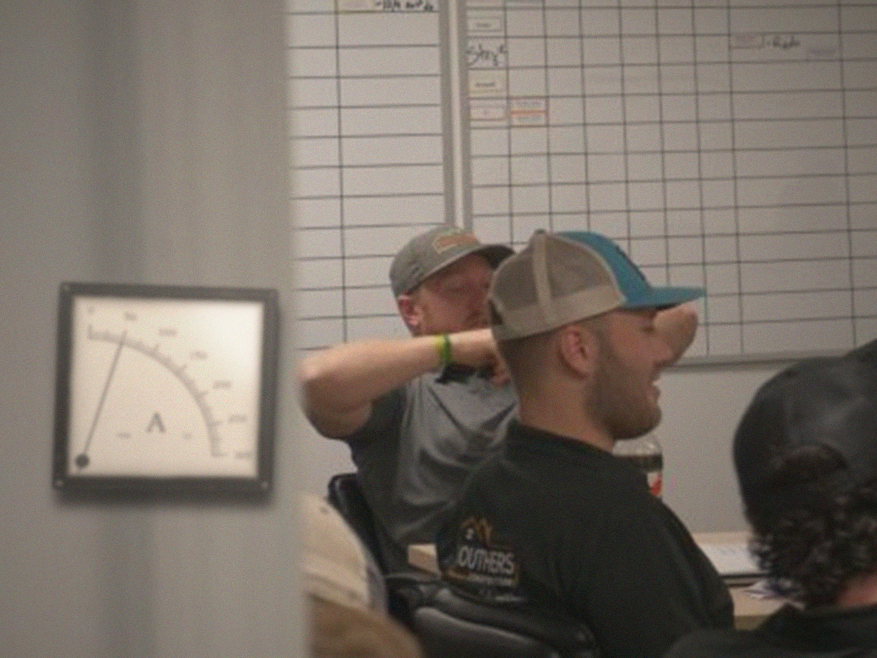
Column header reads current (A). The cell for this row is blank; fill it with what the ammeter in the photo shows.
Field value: 50 A
